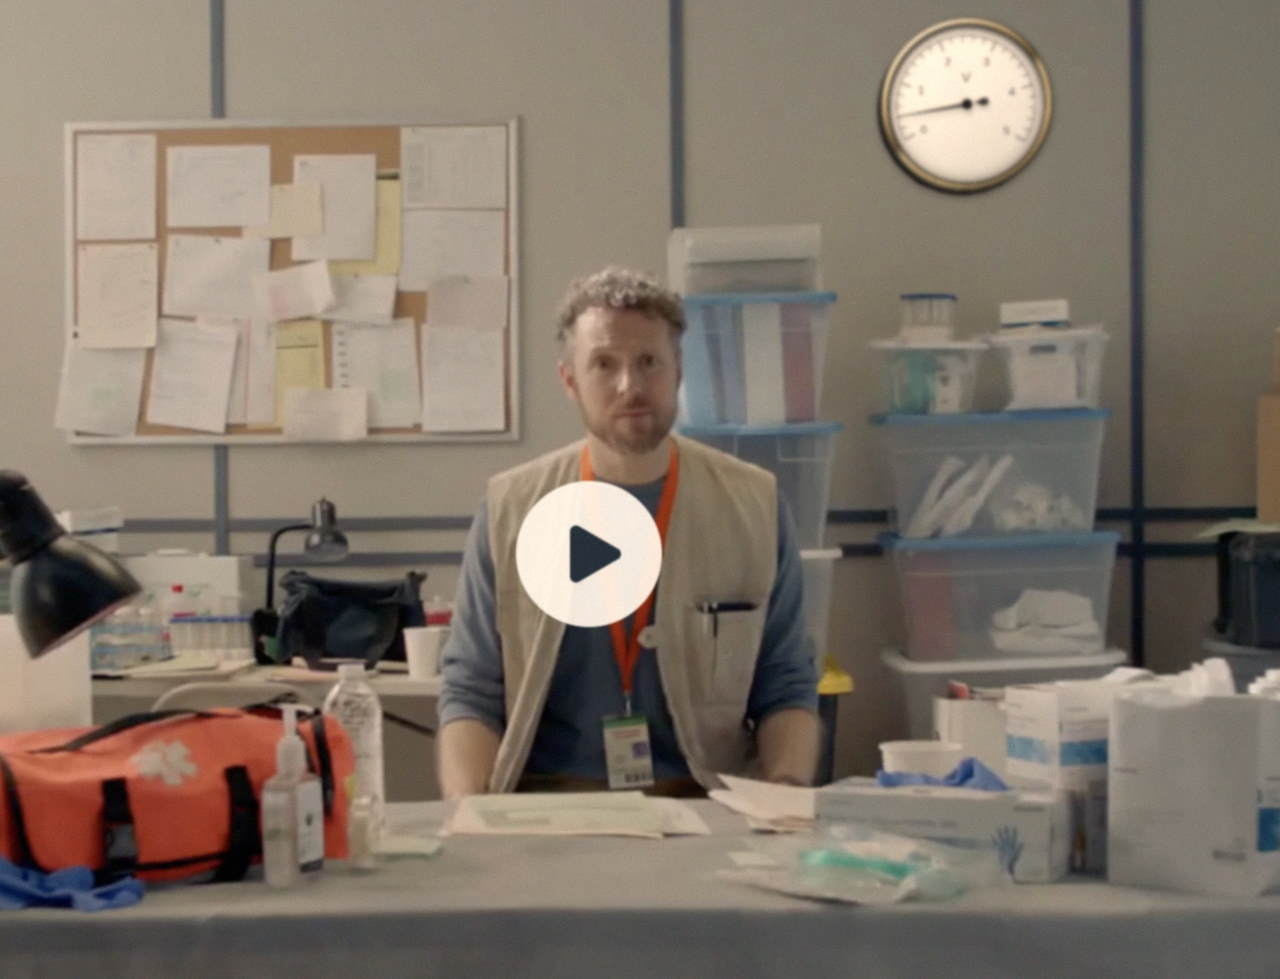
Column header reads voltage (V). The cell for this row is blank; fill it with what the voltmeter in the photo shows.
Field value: 0.4 V
